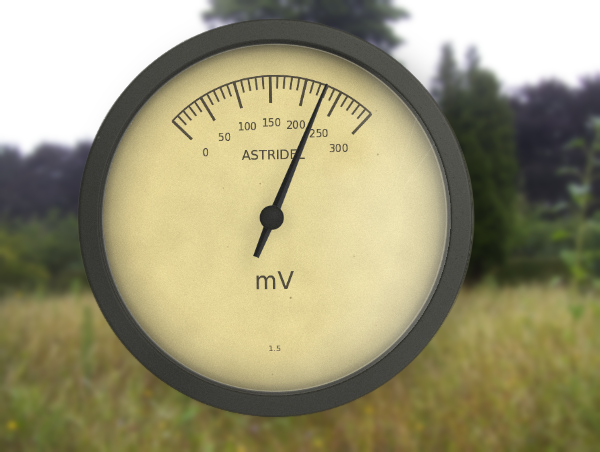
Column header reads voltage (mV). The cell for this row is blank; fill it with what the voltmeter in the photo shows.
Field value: 230 mV
